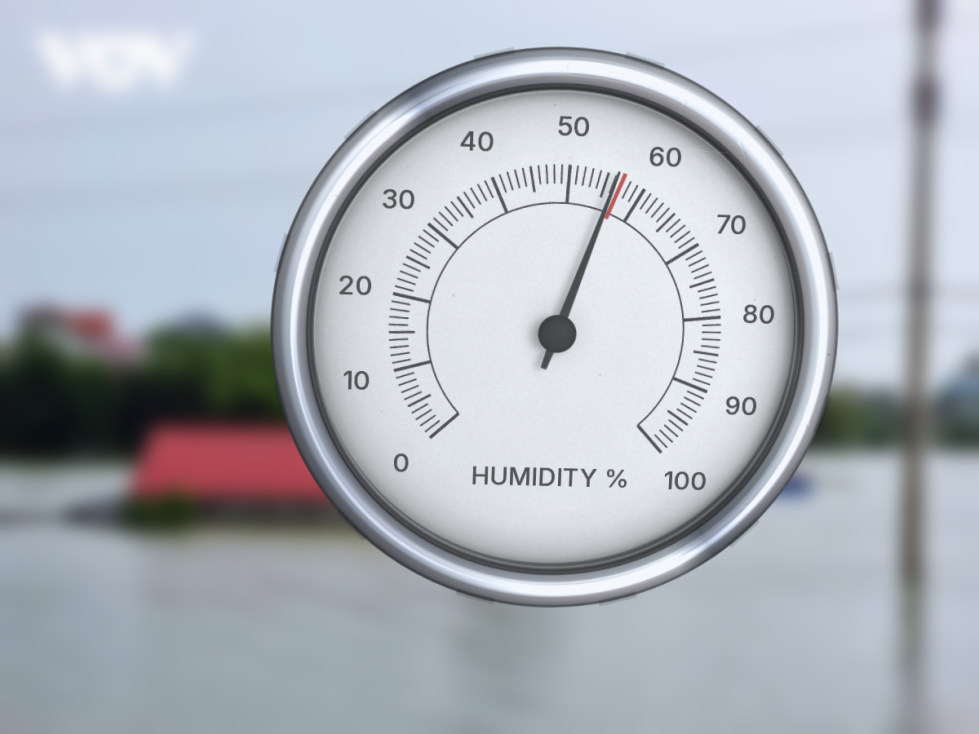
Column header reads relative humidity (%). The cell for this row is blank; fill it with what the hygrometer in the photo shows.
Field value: 56 %
